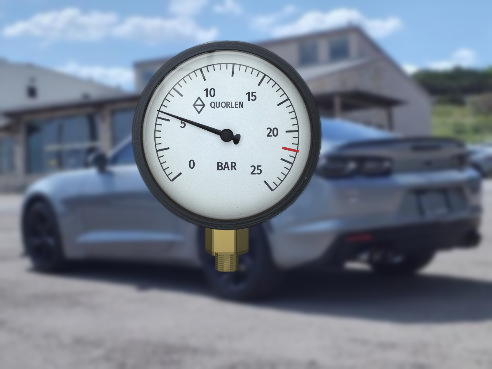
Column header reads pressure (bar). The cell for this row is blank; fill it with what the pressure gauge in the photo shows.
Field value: 5.5 bar
